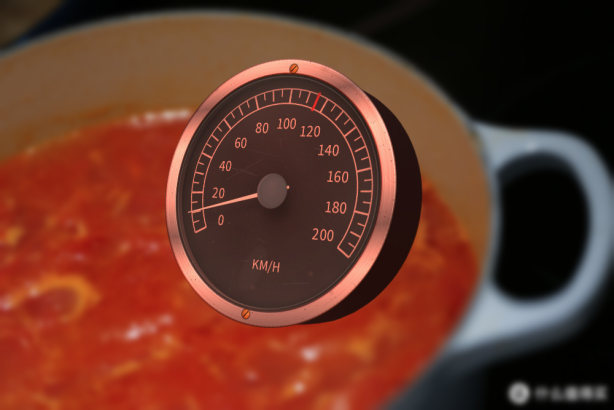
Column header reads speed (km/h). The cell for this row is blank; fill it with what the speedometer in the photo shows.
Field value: 10 km/h
